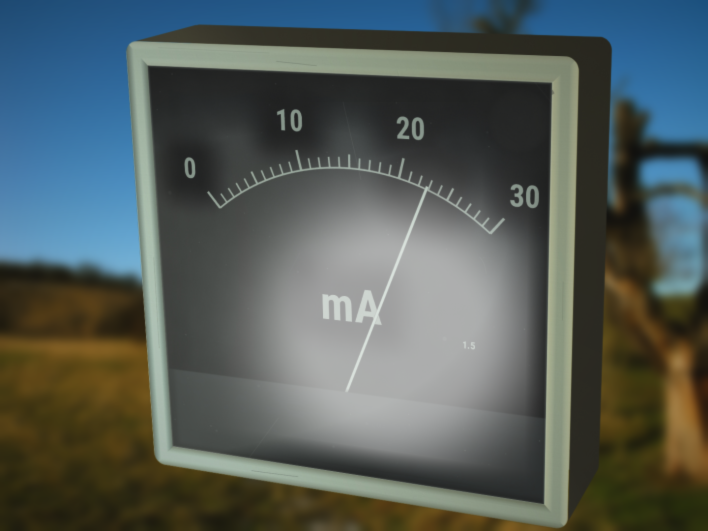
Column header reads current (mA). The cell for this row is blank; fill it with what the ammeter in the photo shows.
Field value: 23 mA
